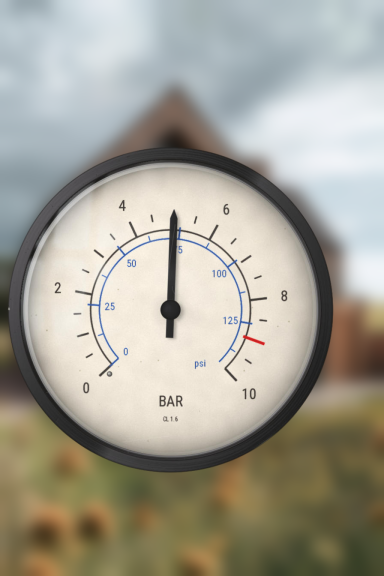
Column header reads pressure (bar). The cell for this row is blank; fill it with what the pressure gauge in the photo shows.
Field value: 5 bar
